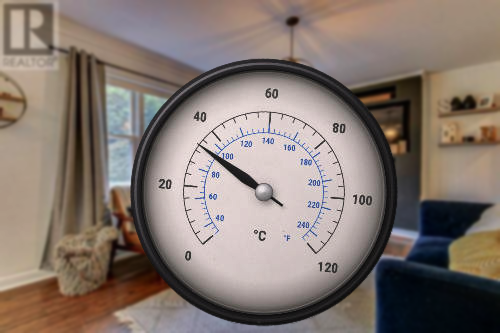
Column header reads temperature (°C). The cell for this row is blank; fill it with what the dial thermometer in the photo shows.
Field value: 34 °C
